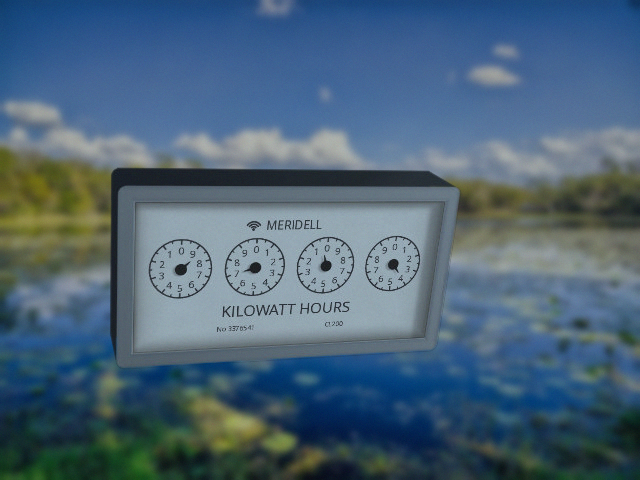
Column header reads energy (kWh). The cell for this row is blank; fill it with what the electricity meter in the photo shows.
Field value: 8704 kWh
